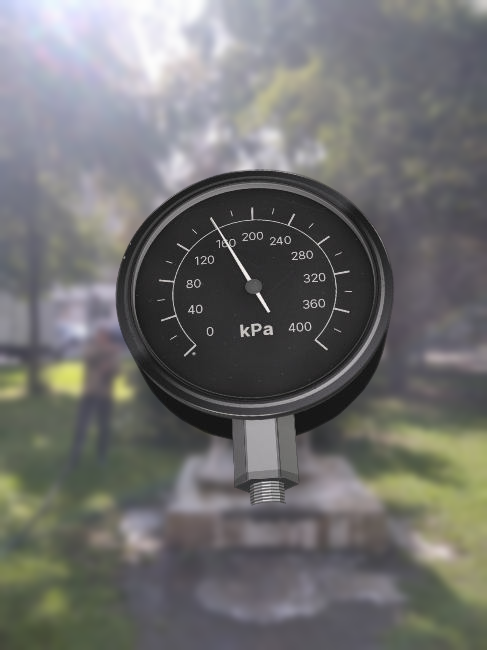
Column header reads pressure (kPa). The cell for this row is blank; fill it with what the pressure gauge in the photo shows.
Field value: 160 kPa
